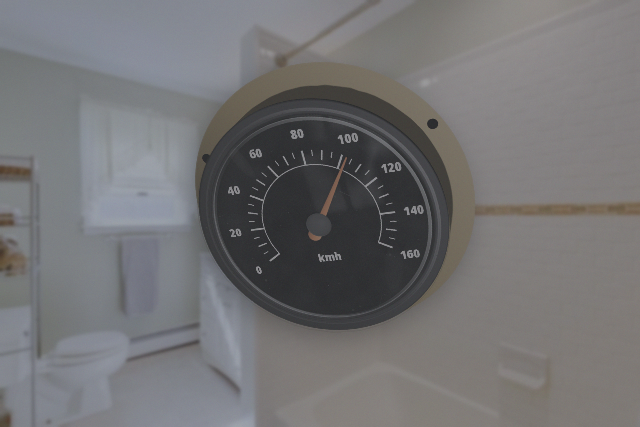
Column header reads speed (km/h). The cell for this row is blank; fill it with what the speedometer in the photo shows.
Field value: 102.5 km/h
